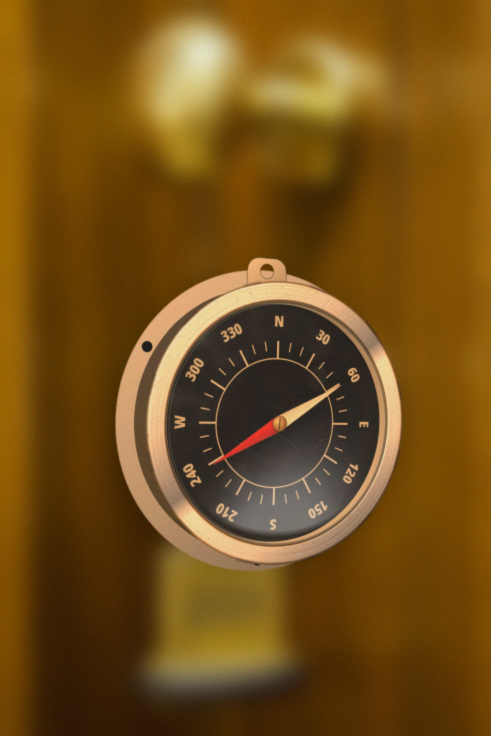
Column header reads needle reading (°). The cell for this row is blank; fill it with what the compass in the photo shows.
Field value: 240 °
